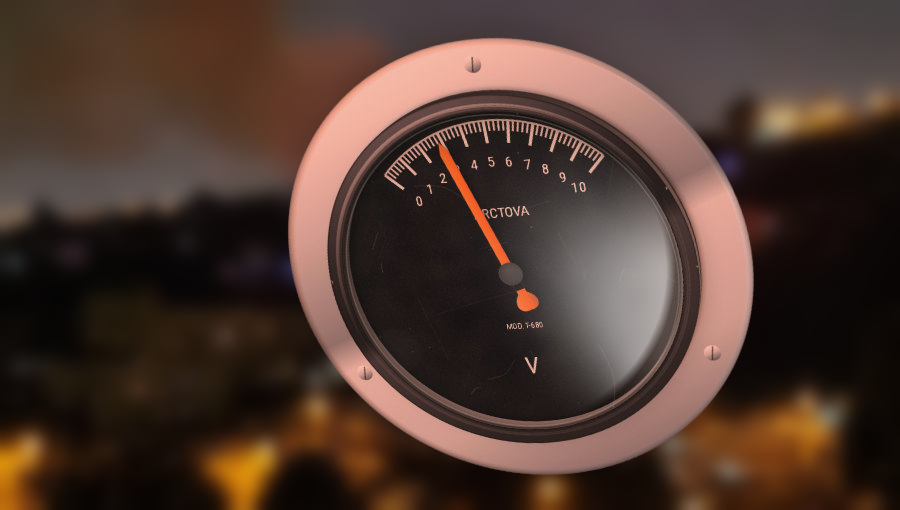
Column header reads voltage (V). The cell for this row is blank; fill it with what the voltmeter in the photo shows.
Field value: 3 V
